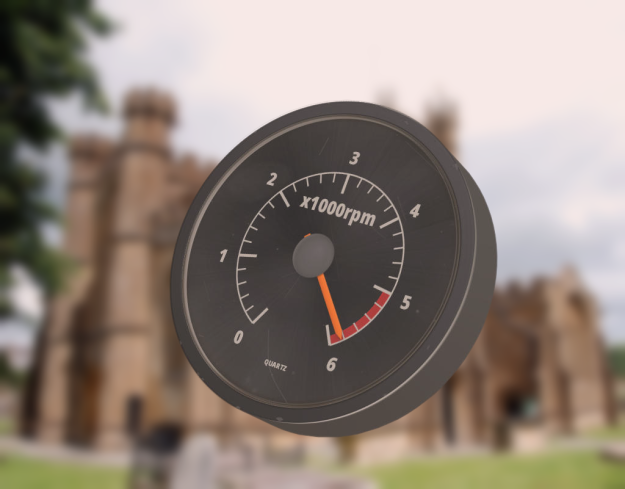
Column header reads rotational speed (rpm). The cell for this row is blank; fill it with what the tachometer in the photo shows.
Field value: 5800 rpm
